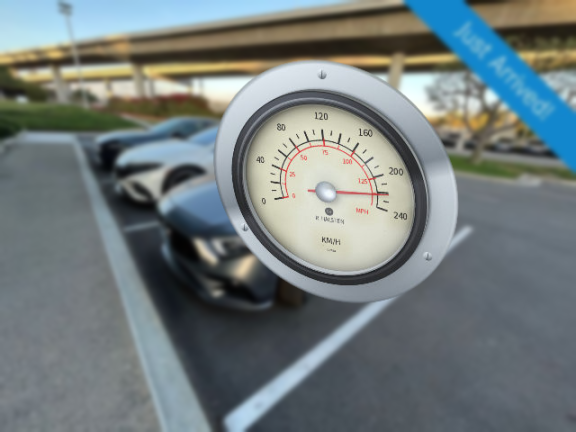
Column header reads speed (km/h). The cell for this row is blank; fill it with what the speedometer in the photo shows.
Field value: 220 km/h
